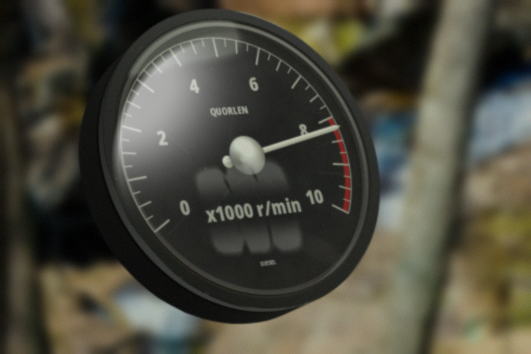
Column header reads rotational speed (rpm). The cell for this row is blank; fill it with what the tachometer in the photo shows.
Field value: 8250 rpm
